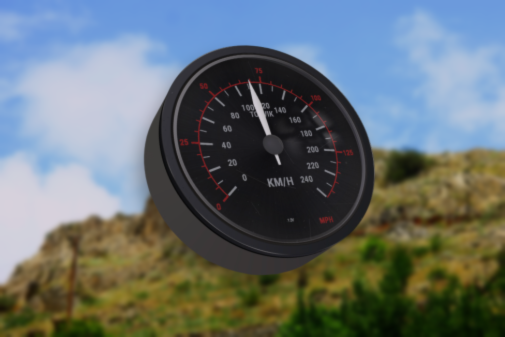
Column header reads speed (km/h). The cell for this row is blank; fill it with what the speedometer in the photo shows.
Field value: 110 km/h
